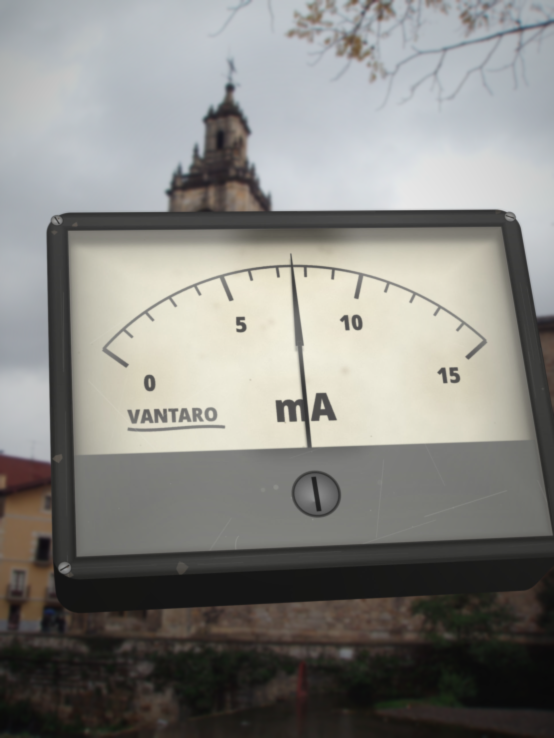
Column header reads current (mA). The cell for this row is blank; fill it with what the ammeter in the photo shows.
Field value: 7.5 mA
